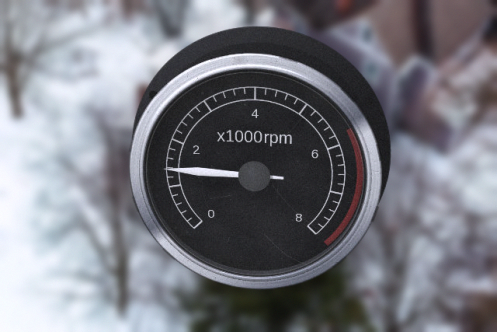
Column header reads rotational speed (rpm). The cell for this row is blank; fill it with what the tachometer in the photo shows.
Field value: 1400 rpm
